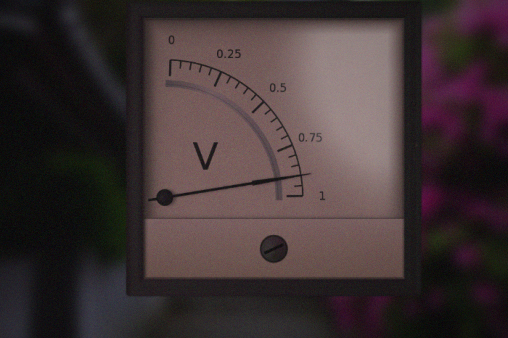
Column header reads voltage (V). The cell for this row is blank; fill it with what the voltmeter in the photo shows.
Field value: 0.9 V
